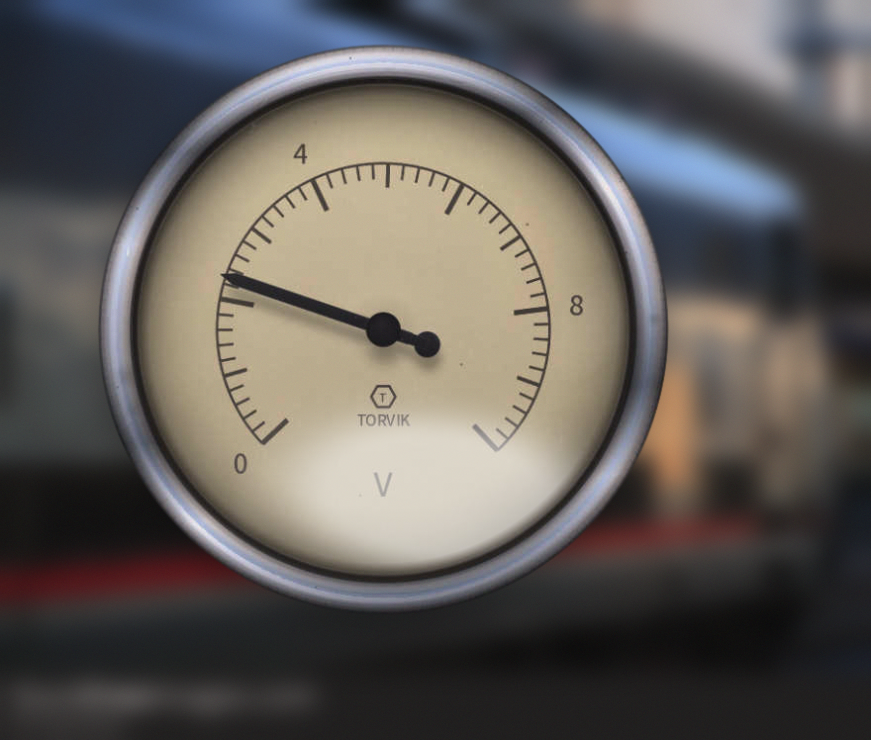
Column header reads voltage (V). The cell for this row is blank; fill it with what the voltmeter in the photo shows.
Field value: 2.3 V
